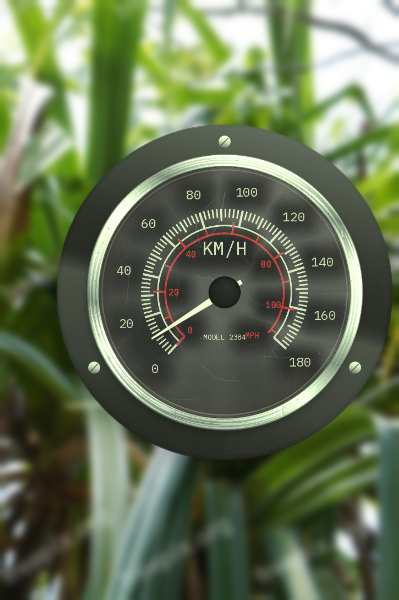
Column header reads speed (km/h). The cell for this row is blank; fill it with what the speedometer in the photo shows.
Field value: 10 km/h
